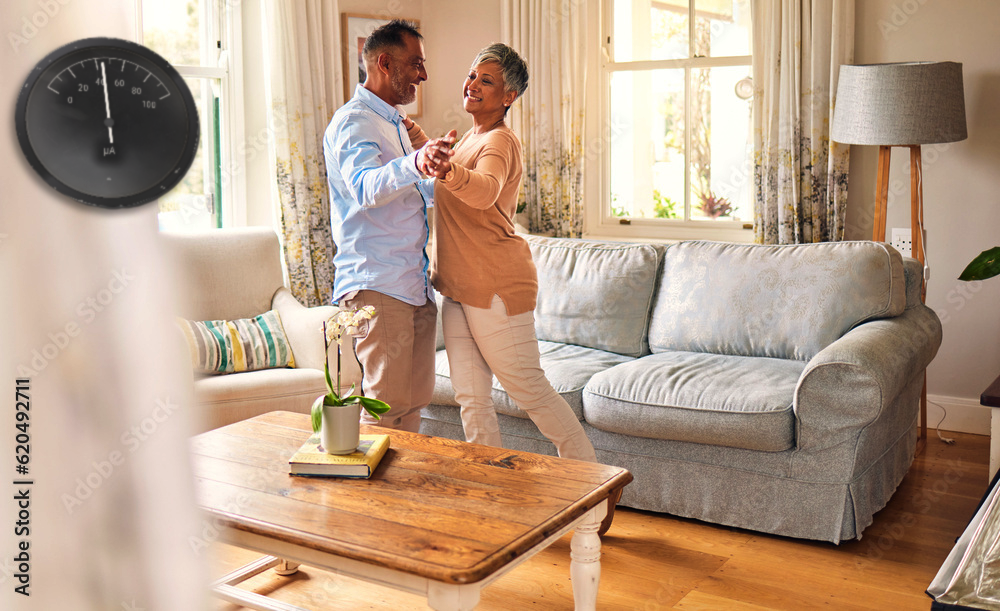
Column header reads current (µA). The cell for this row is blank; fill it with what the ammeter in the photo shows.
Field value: 45 µA
